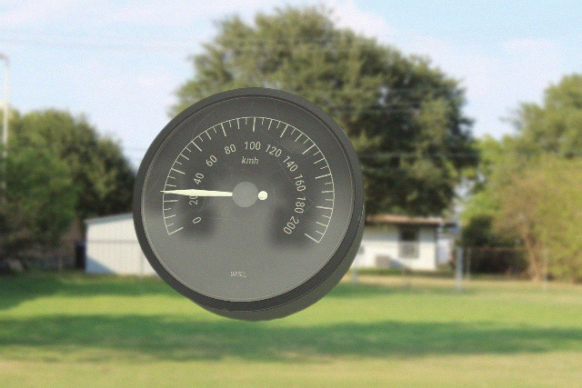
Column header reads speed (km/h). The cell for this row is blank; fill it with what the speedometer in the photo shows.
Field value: 25 km/h
